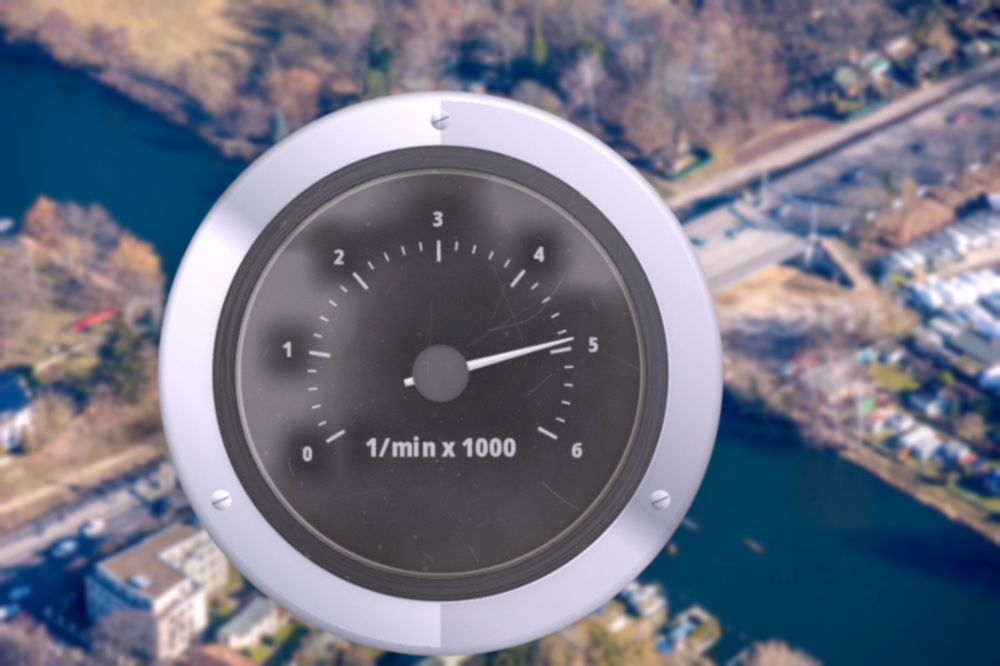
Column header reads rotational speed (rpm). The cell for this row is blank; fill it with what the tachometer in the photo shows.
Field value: 4900 rpm
